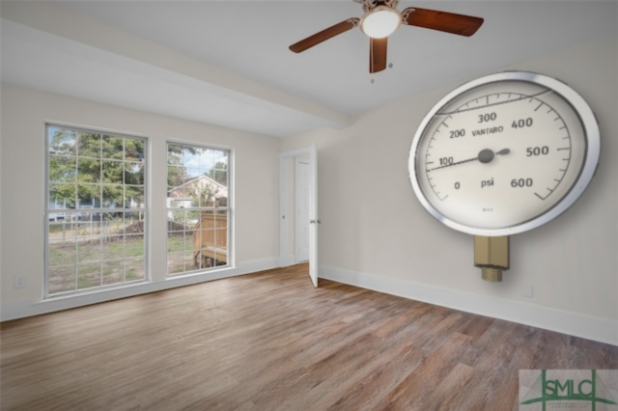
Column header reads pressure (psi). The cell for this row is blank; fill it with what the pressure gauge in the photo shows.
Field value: 80 psi
